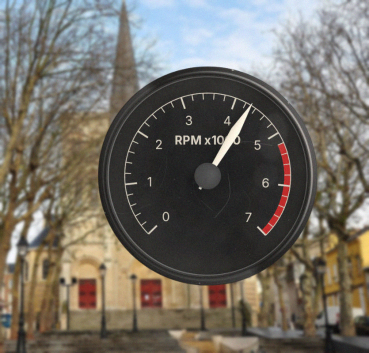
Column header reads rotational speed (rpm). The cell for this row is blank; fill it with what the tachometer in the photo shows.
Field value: 4300 rpm
